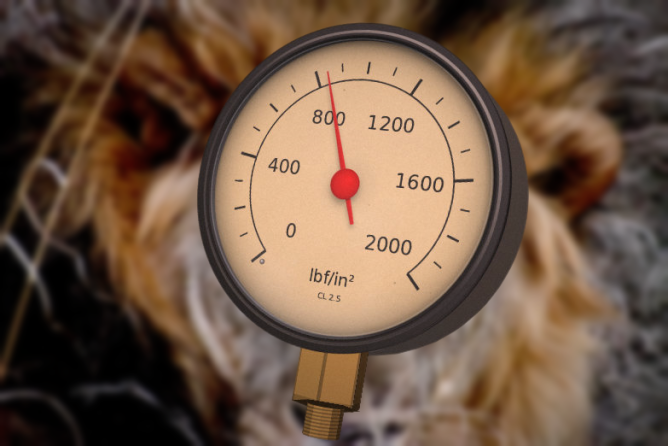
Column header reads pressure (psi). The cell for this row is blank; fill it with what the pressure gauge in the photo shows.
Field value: 850 psi
